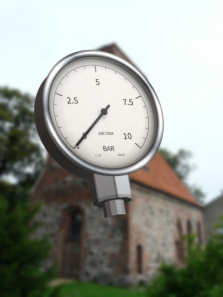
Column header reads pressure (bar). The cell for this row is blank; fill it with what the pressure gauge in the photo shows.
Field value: 0 bar
